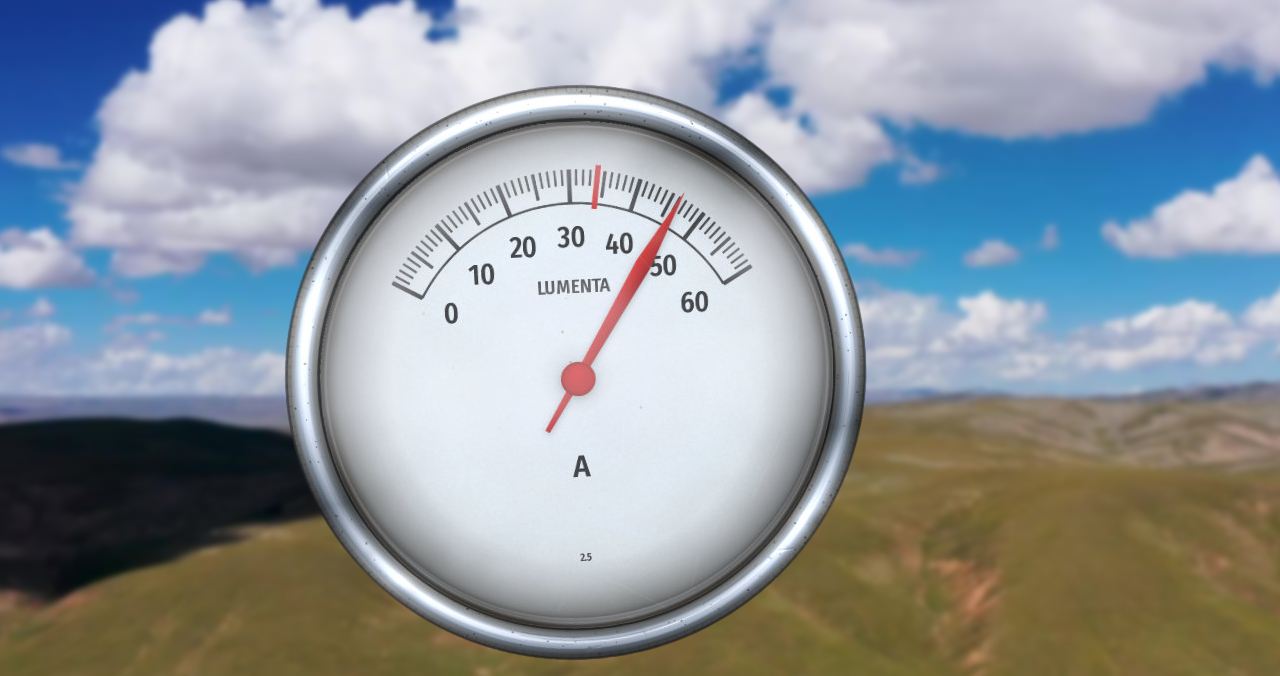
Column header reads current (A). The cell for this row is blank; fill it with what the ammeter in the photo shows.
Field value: 46 A
